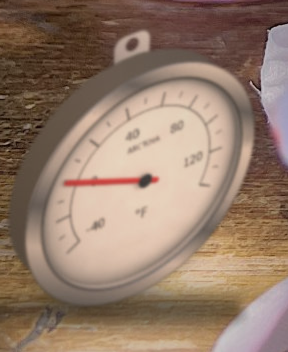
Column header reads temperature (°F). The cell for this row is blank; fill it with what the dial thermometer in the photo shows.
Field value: 0 °F
